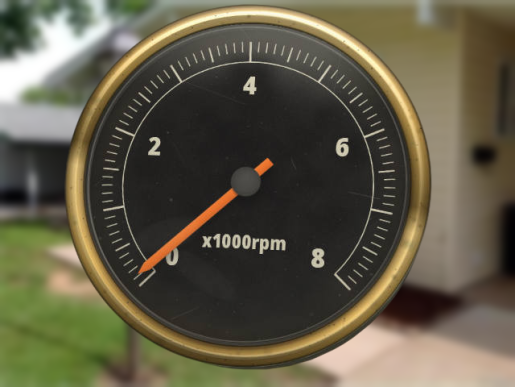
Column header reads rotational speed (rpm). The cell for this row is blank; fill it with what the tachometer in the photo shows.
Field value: 100 rpm
